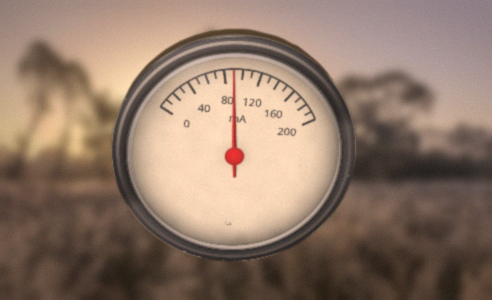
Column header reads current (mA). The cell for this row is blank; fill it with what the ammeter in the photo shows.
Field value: 90 mA
